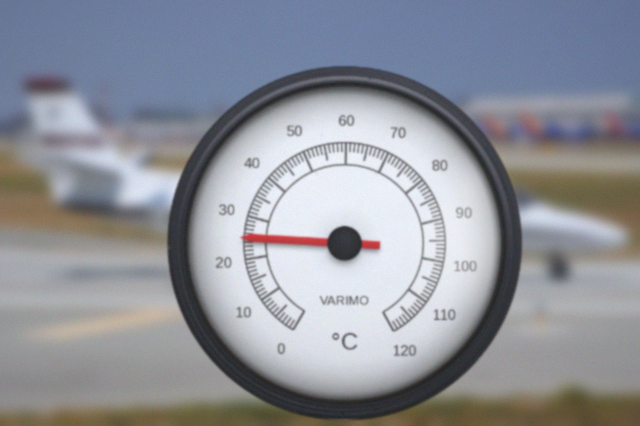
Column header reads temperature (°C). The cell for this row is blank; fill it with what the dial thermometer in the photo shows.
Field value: 25 °C
